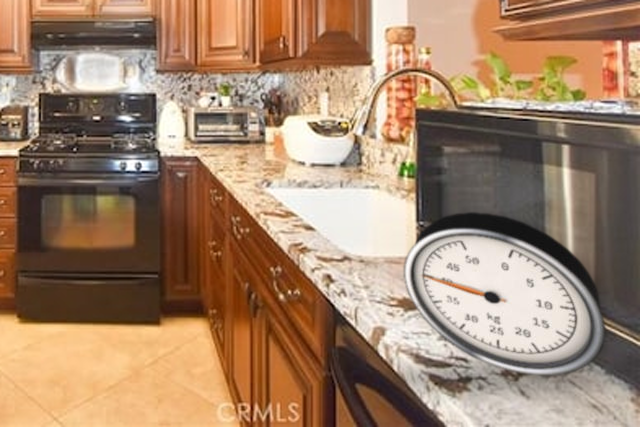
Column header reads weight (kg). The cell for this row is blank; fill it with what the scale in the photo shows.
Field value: 40 kg
